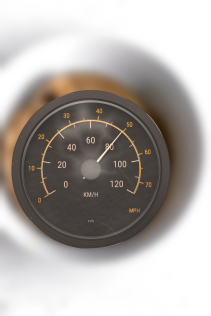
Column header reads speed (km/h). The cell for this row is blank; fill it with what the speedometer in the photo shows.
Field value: 80 km/h
